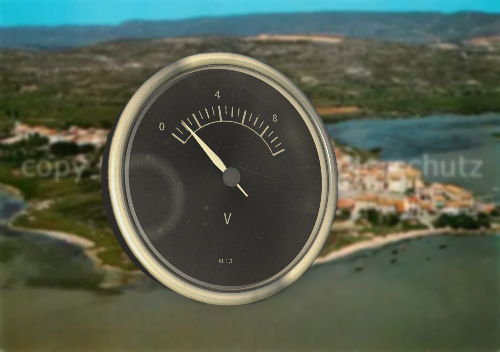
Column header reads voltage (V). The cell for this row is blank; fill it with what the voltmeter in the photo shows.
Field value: 1 V
